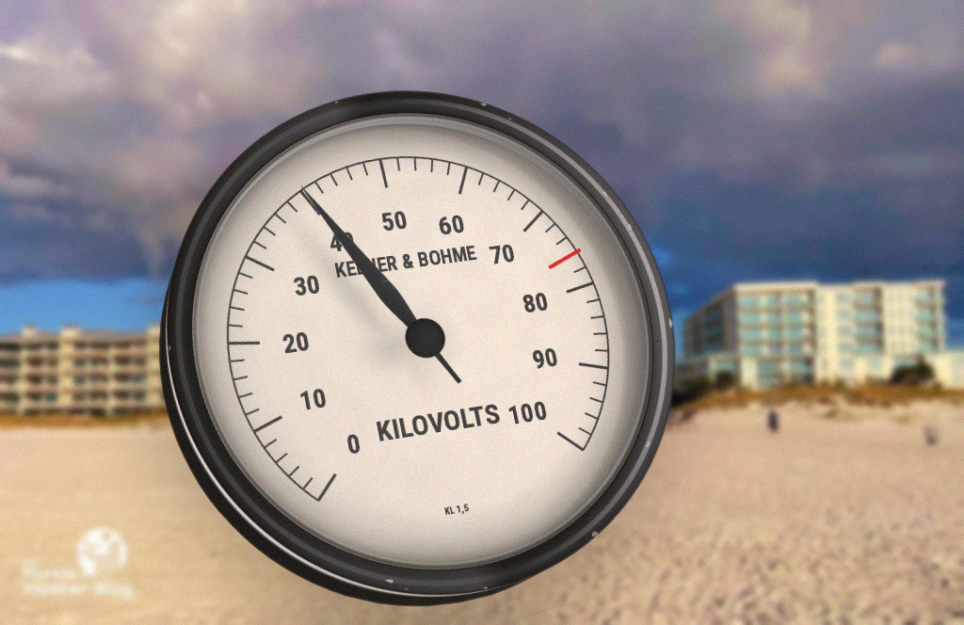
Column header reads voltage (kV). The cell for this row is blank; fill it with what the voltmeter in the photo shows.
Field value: 40 kV
